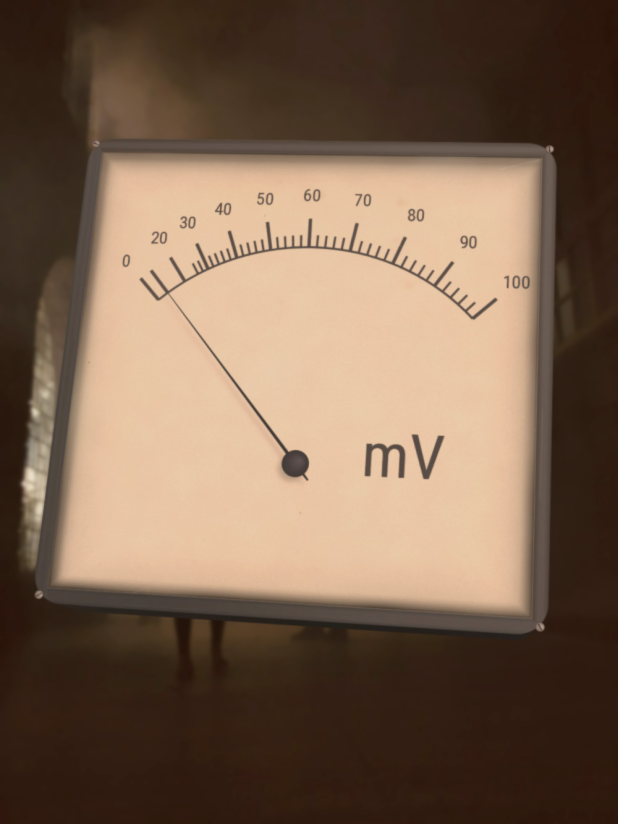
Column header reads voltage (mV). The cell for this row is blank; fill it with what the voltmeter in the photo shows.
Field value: 10 mV
